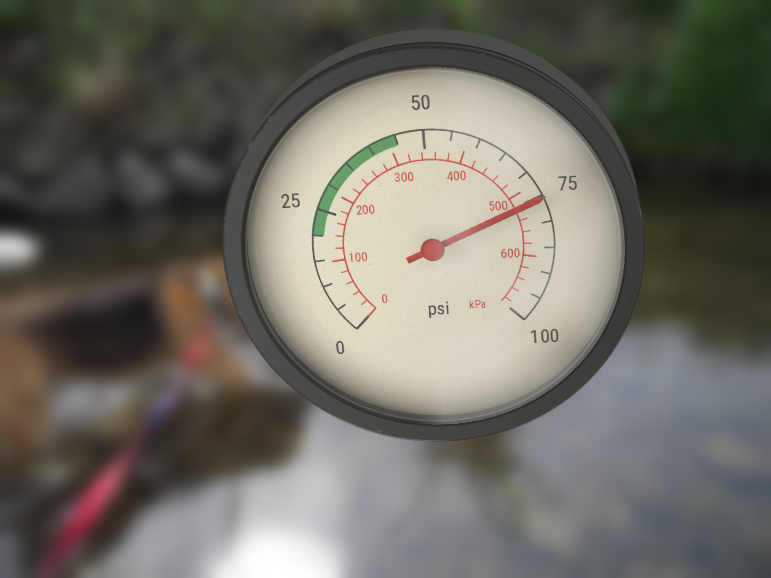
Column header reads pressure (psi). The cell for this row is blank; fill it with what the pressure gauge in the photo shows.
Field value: 75 psi
